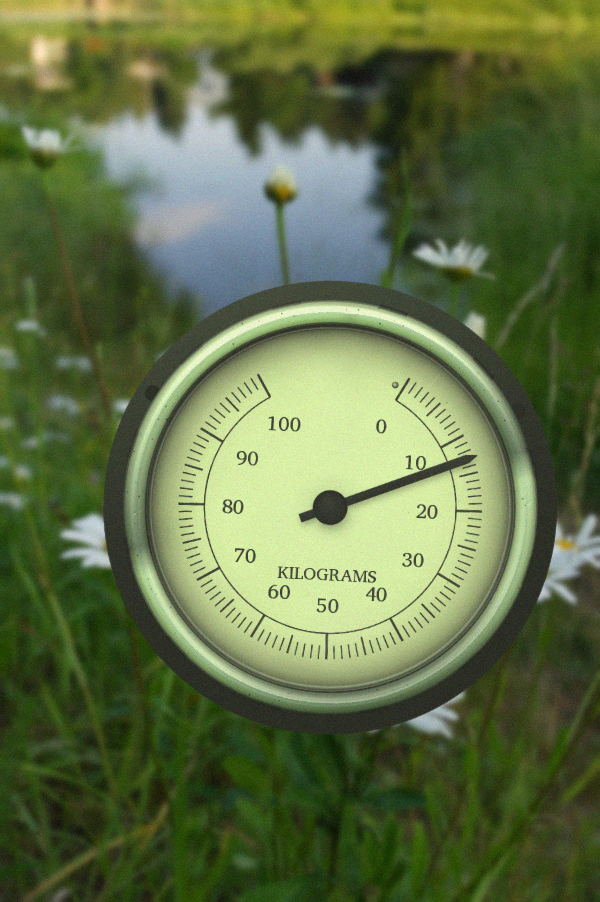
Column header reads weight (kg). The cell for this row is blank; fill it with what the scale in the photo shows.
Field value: 13 kg
